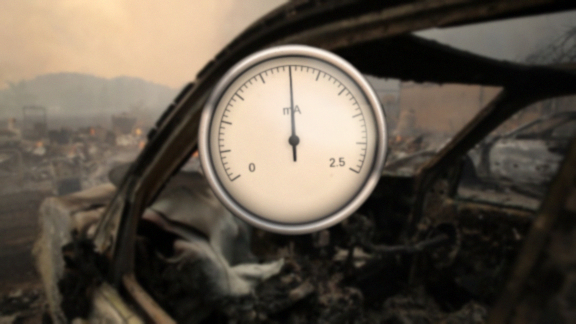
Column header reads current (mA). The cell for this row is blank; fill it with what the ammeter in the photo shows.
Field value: 1.25 mA
